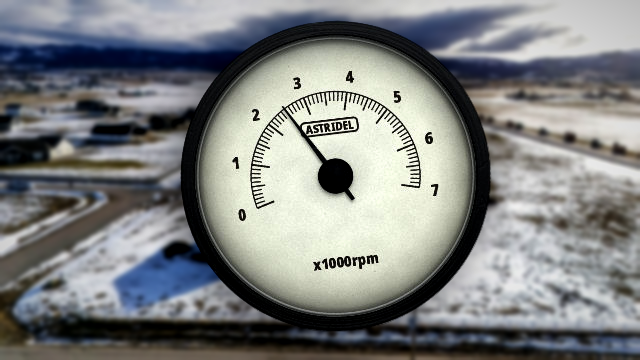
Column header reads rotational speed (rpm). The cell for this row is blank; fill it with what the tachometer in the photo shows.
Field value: 2500 rpm
